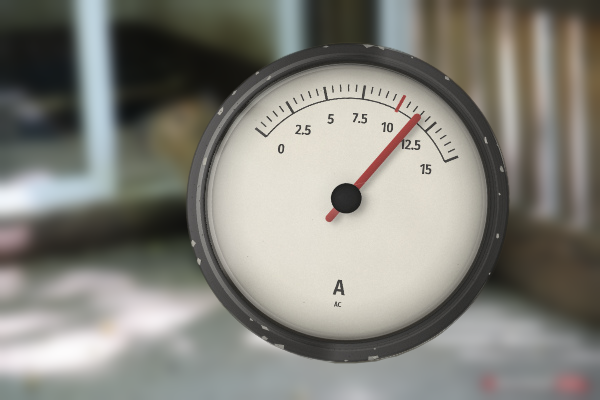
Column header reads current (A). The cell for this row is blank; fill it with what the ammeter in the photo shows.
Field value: 11.5 A
